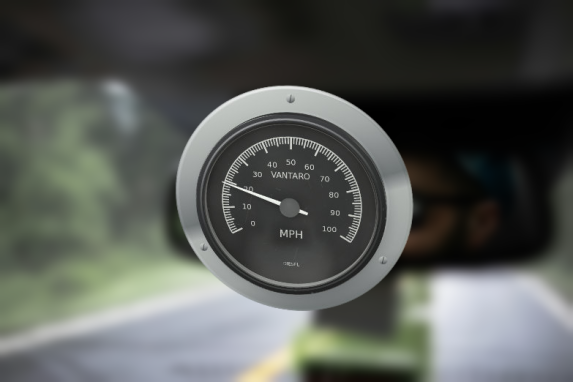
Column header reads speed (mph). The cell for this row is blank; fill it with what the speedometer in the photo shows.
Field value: 20 mph
